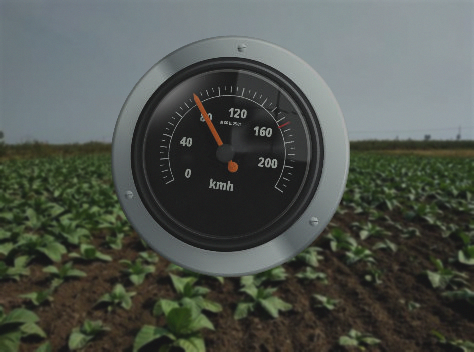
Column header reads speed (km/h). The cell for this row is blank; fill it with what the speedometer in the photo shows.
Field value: 80 km/h
